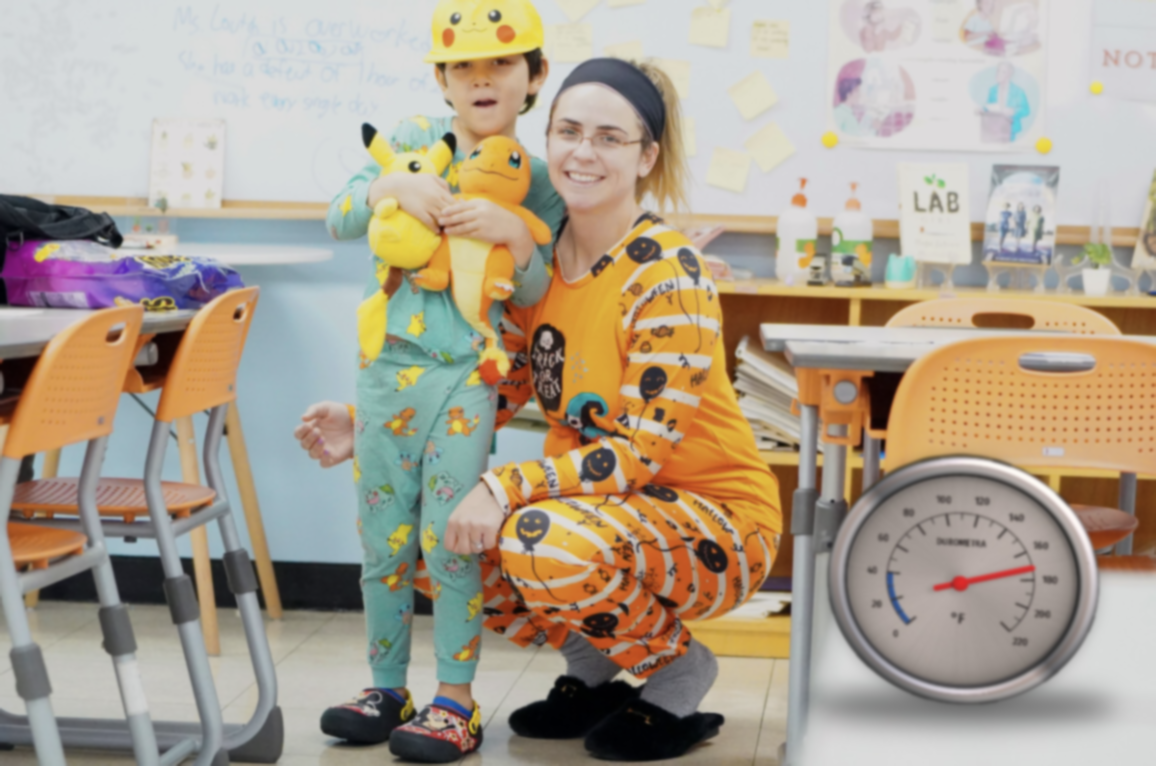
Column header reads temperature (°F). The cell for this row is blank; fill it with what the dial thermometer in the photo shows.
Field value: 170 °F
